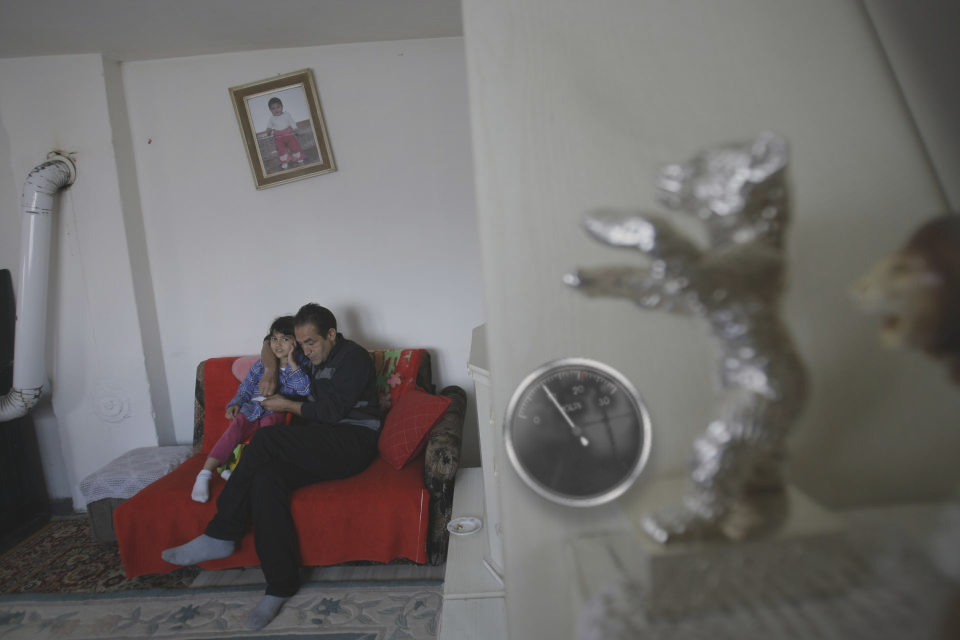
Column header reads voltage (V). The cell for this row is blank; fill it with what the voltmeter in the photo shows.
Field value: 10 V
